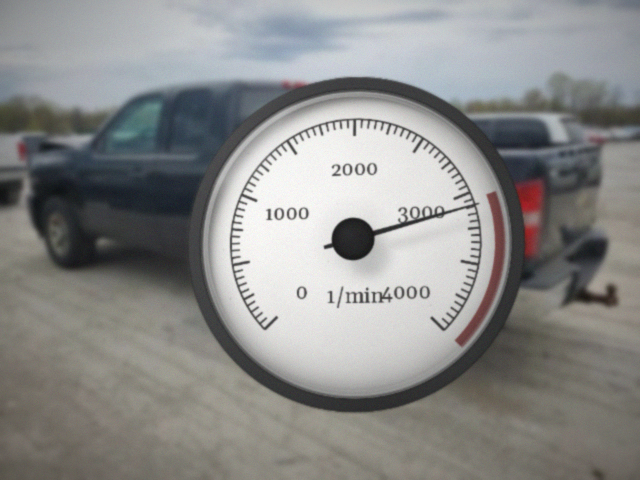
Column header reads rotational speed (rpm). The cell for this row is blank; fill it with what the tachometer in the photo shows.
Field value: 3100 rpm
